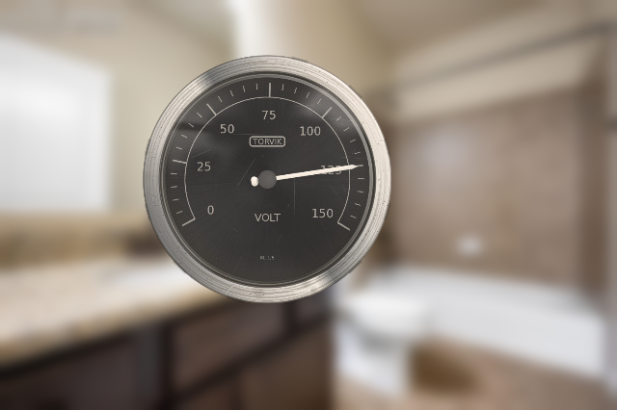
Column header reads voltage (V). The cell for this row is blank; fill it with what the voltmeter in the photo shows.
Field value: 125 V
